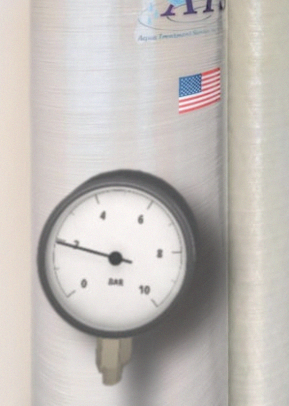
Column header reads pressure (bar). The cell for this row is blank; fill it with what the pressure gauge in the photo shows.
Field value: 2 bar
